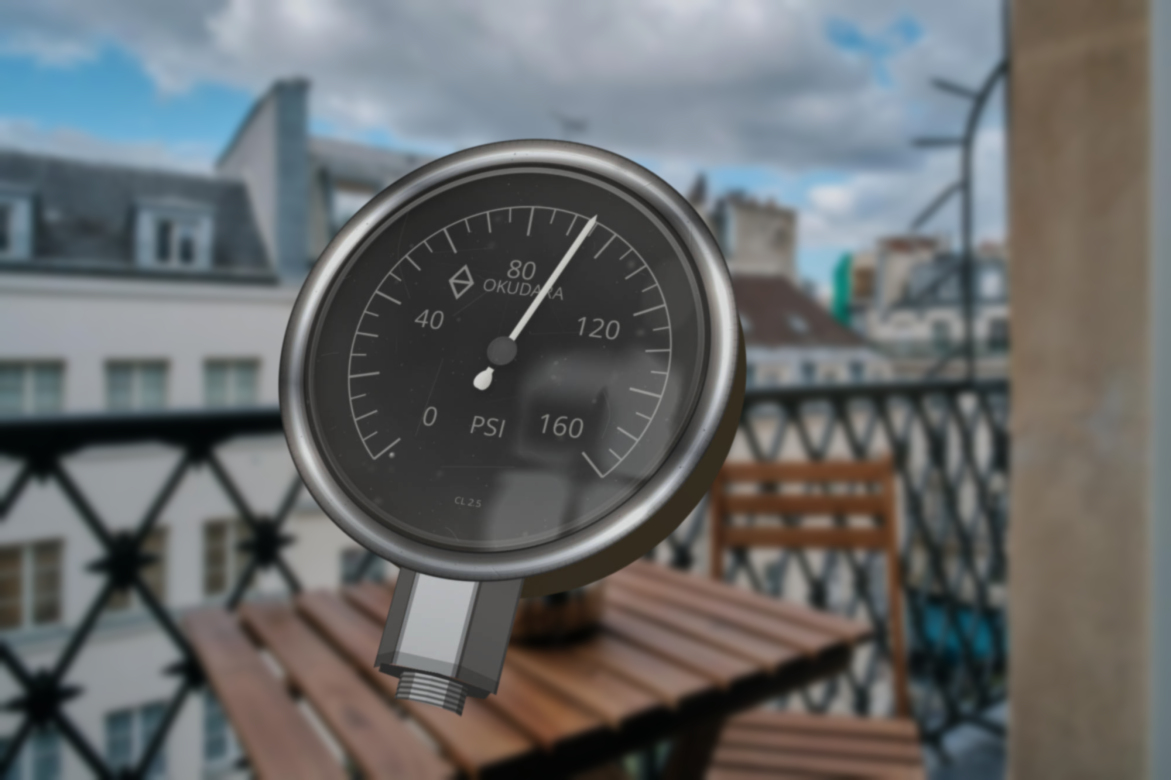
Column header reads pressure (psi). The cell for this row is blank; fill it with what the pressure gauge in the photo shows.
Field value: 95 psi
